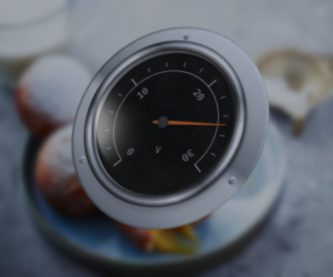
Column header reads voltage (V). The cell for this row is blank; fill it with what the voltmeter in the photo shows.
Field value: 25 V
